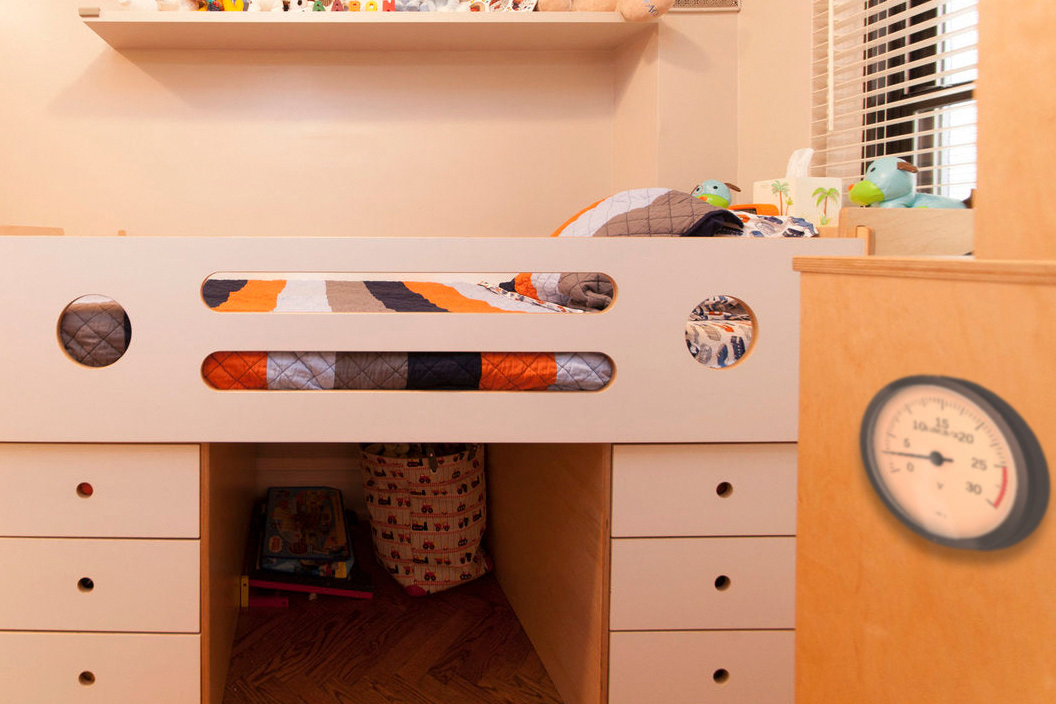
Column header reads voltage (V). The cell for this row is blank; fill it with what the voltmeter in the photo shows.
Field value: 2.5 V
